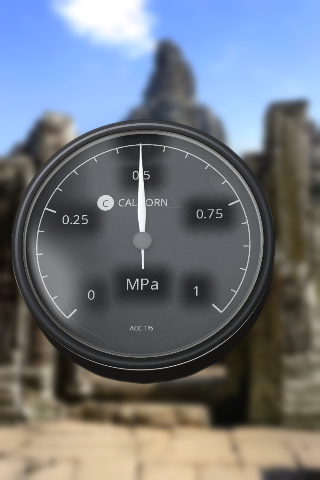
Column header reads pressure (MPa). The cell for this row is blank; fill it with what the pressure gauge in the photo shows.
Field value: 0.5 MPa
